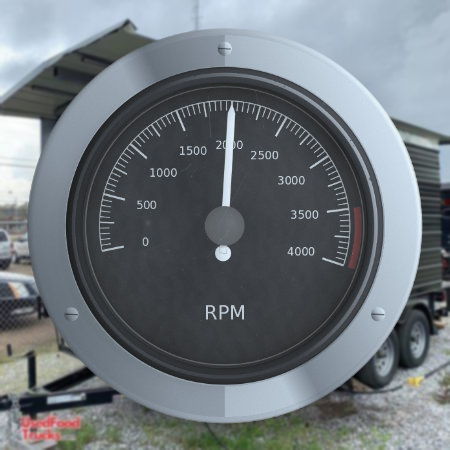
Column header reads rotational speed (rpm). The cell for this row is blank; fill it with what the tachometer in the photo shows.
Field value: 2000 rpm
